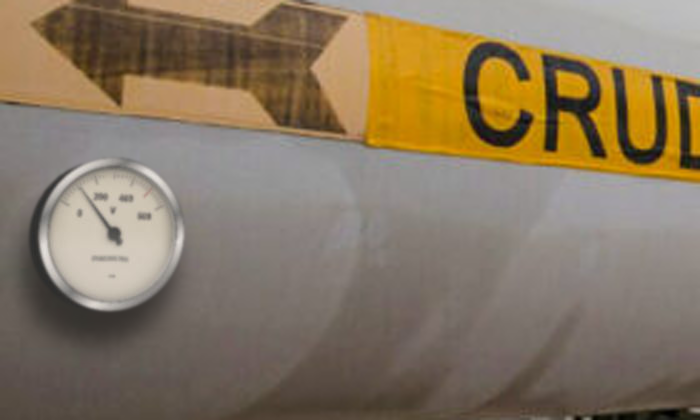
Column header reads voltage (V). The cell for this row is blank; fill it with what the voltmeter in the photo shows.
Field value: 100 V
